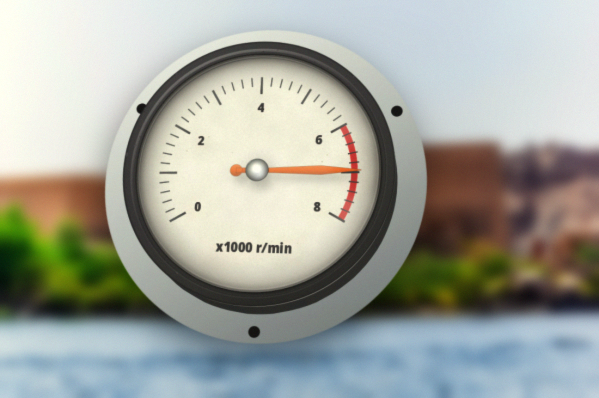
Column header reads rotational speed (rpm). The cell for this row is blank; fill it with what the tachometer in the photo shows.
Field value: 7000 rpm
